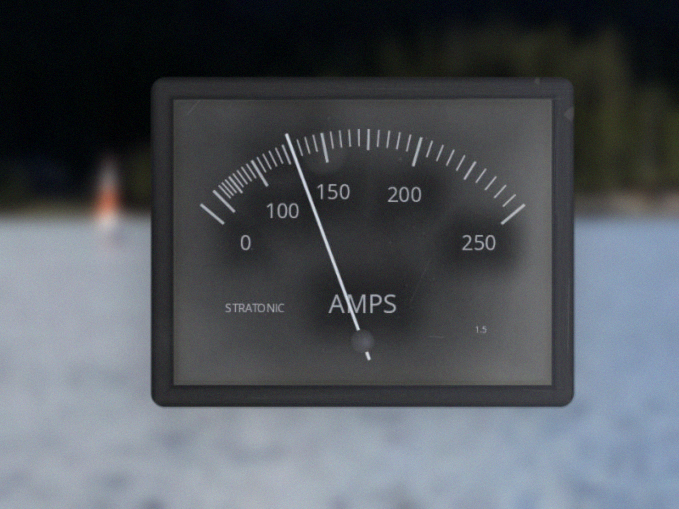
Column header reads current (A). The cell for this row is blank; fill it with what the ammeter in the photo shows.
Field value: 130 A
